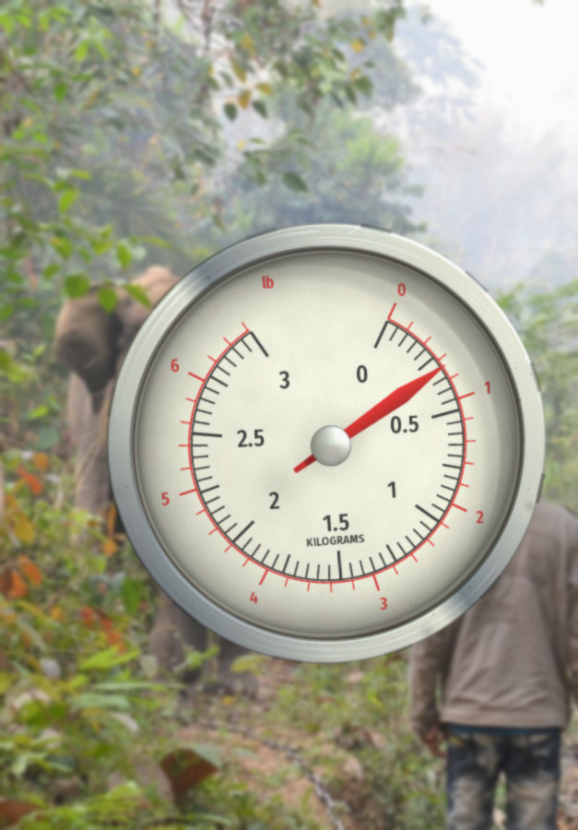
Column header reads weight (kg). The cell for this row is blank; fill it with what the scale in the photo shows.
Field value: 0.3 kg
